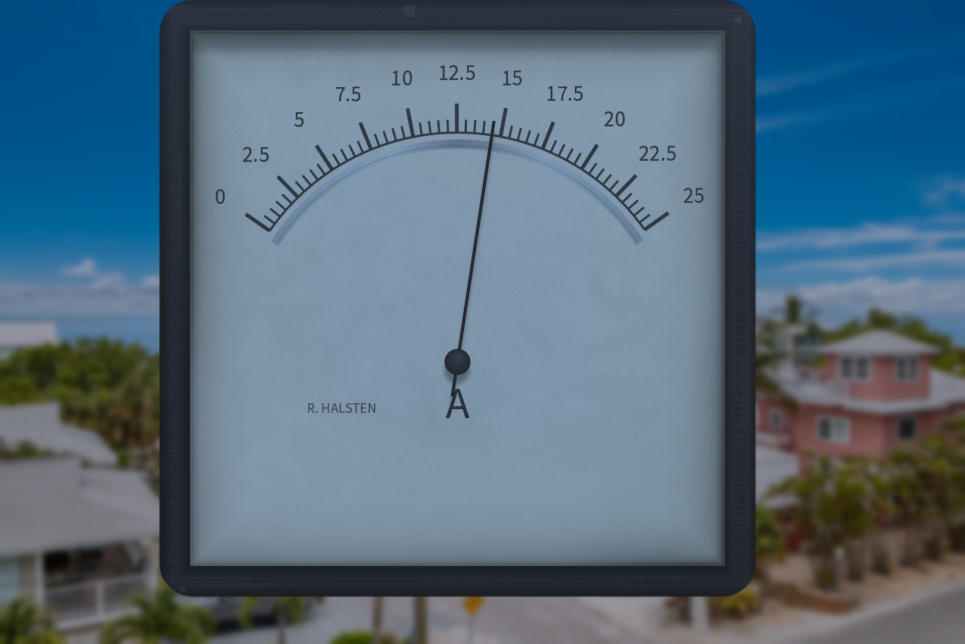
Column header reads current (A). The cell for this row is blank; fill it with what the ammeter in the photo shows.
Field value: 14.5 A
